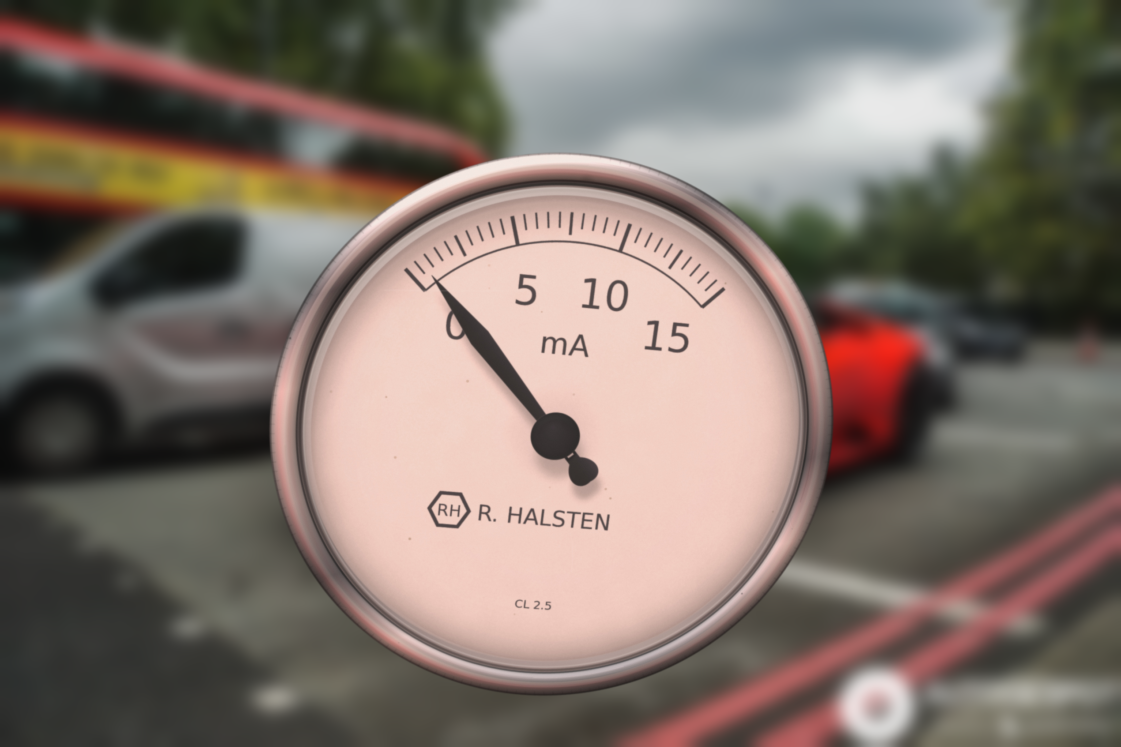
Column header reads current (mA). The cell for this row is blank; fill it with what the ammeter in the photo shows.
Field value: 0.75 mA
